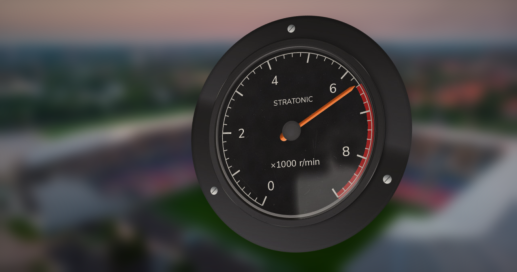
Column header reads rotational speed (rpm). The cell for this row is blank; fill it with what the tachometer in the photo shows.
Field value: 6400 rpm
